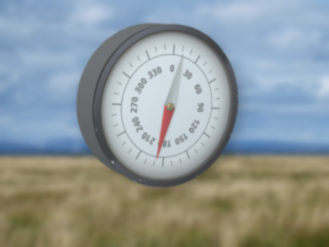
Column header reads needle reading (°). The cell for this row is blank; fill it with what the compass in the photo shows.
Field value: 190 °
